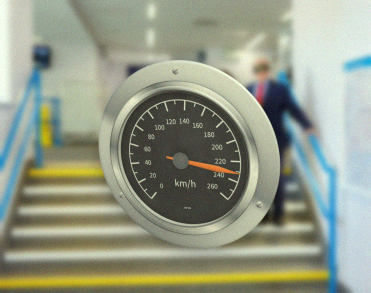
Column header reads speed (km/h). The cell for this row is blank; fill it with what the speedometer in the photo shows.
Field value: 230 km/h
